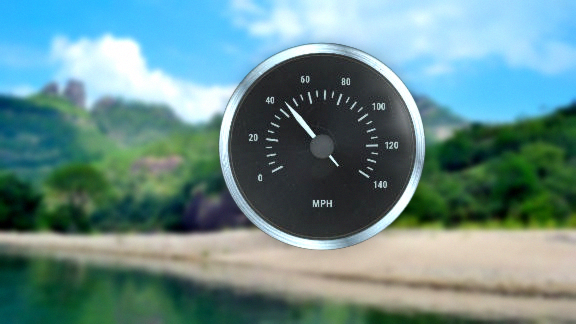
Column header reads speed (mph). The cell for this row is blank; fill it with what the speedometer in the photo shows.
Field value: 45 mph
